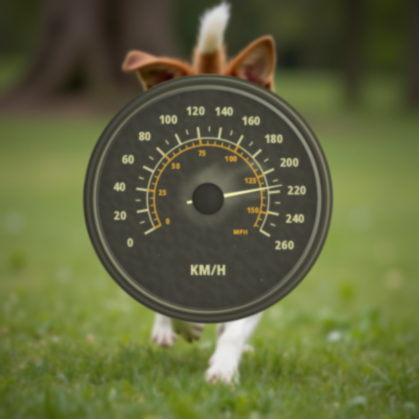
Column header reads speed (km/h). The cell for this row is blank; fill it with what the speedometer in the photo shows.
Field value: 215 km/h
